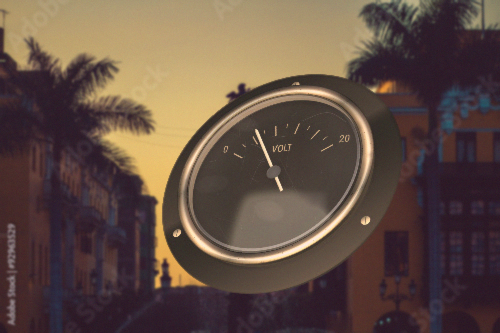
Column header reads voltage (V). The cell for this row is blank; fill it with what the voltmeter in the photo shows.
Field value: 5 V
